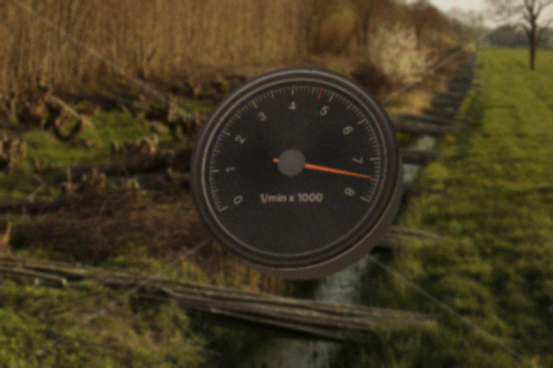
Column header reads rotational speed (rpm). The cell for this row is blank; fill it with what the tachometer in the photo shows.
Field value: 7500 rpm
